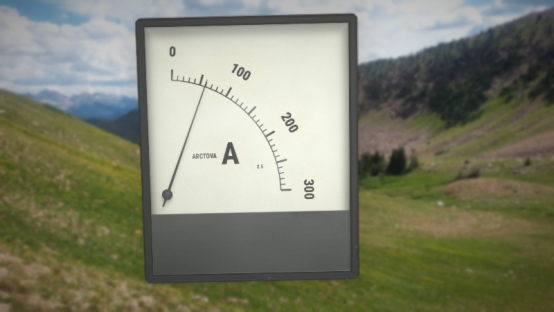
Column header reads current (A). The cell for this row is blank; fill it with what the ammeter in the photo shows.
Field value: 60 A
